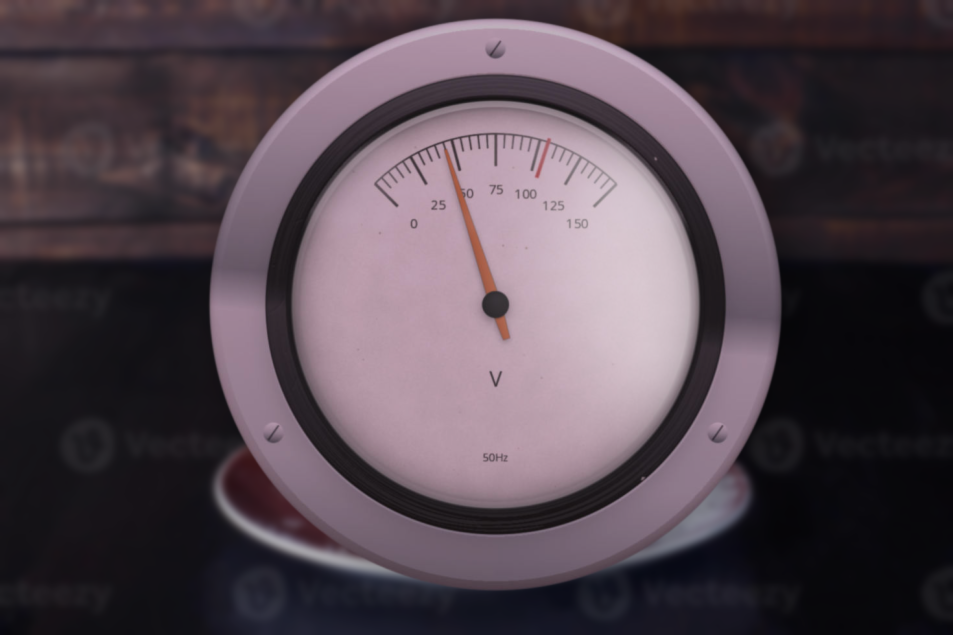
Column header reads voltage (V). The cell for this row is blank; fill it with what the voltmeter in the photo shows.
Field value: 45 V
